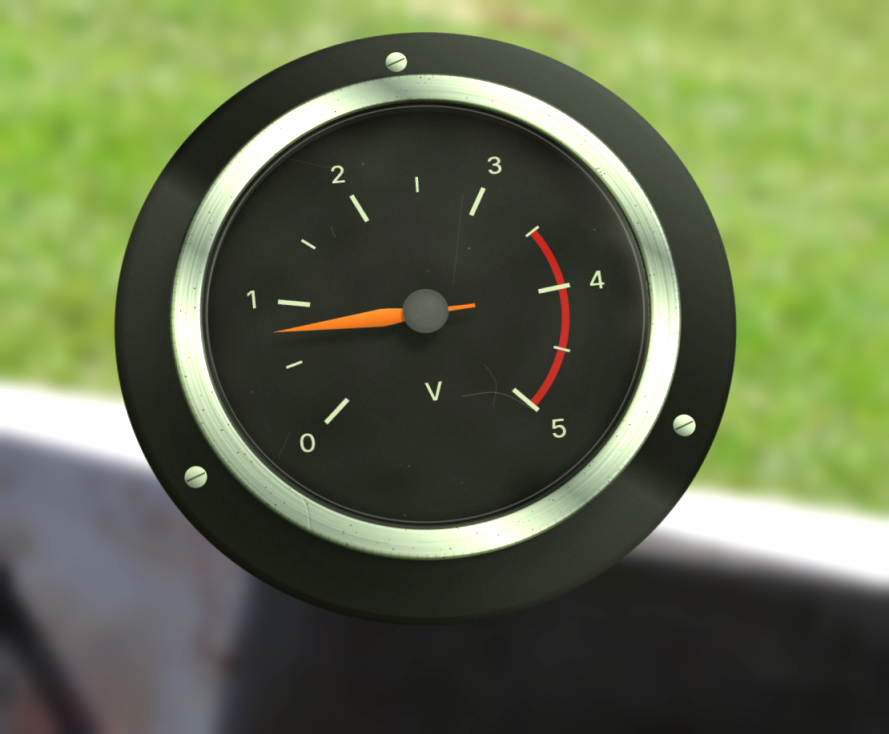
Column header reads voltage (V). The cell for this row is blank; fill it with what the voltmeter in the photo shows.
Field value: 0.75 V
